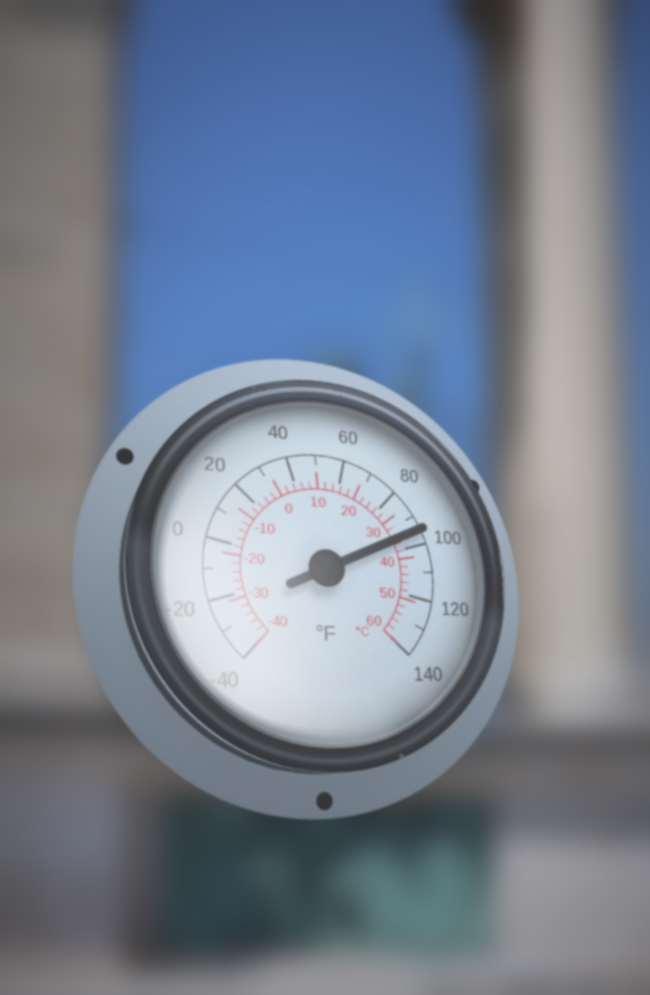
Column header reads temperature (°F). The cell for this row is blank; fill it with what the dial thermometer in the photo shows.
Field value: 95 °F
